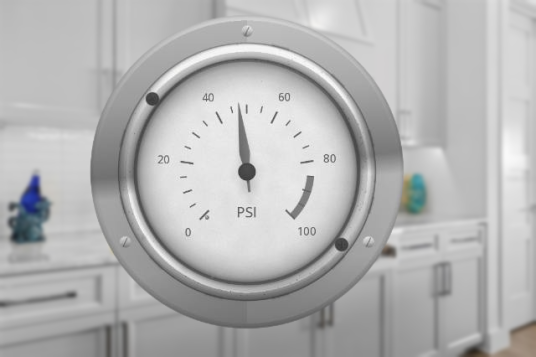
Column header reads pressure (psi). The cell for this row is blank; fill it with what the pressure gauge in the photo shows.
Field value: 47.5 psi
